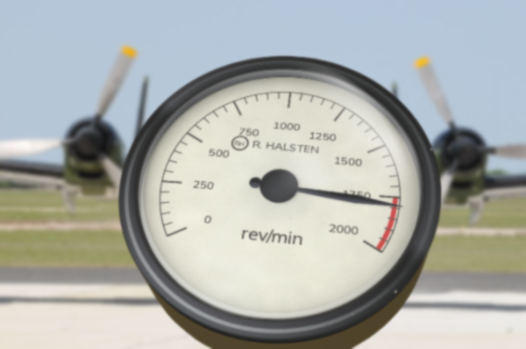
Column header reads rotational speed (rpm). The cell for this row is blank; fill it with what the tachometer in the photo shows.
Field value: 1800 rpm
